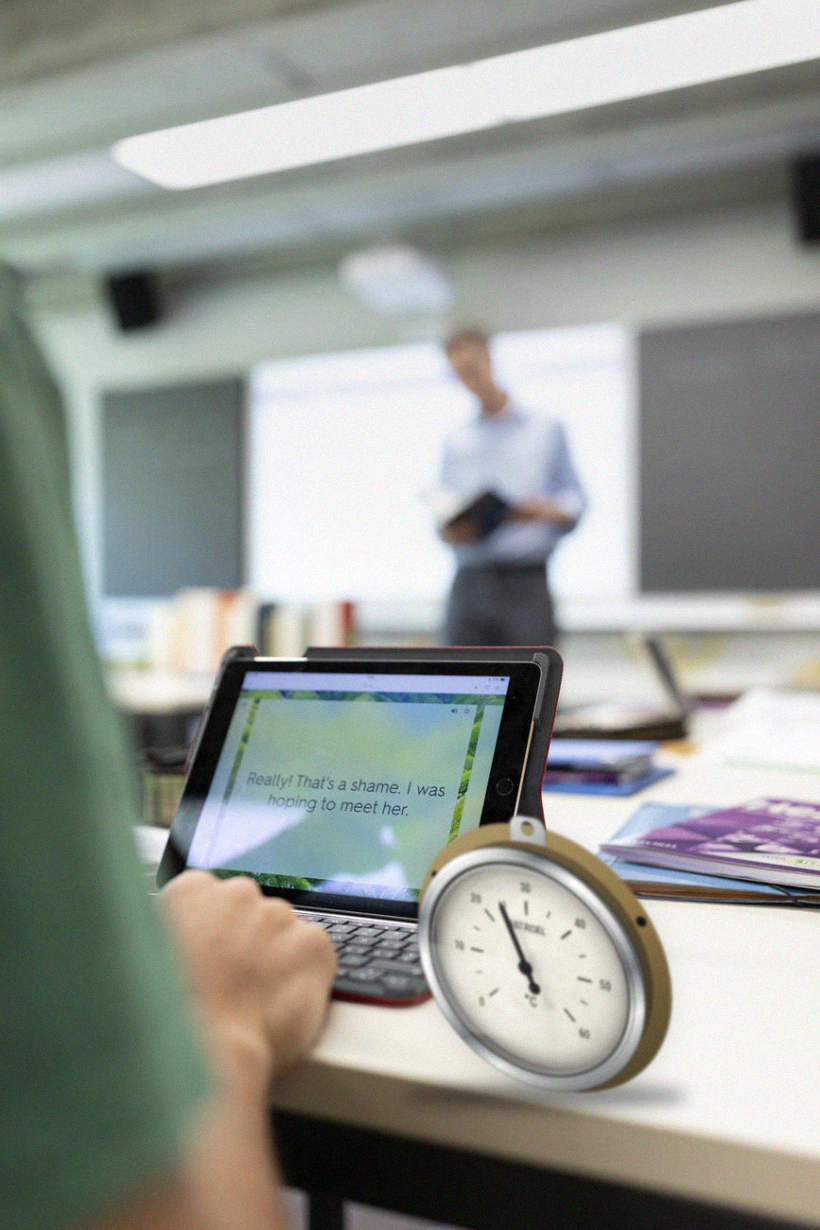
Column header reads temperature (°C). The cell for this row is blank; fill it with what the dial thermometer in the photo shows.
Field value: 25 °C
